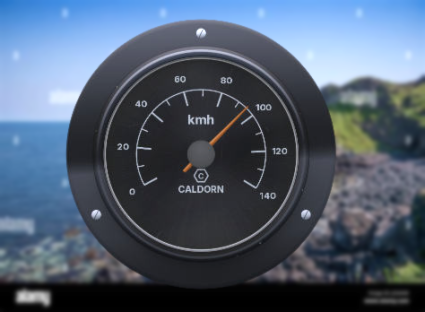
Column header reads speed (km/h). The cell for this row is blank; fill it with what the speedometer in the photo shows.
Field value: 95 km/h
